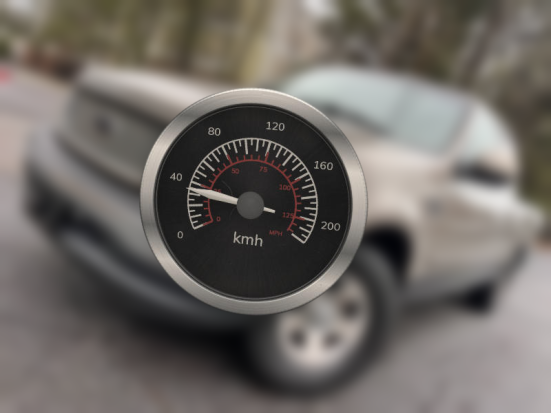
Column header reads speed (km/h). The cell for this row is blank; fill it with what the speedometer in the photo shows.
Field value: 35 km/h
